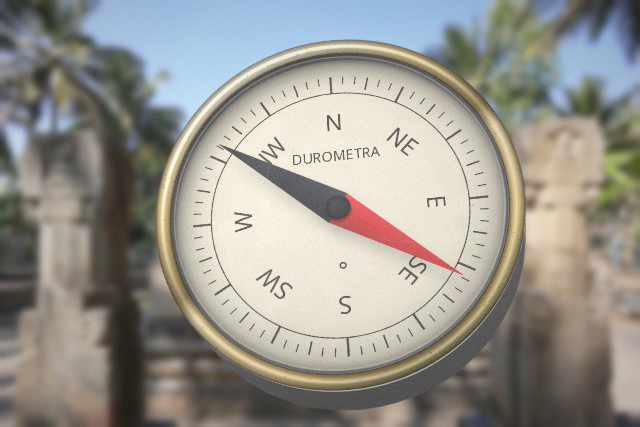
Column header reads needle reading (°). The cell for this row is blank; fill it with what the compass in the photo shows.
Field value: 125 °
